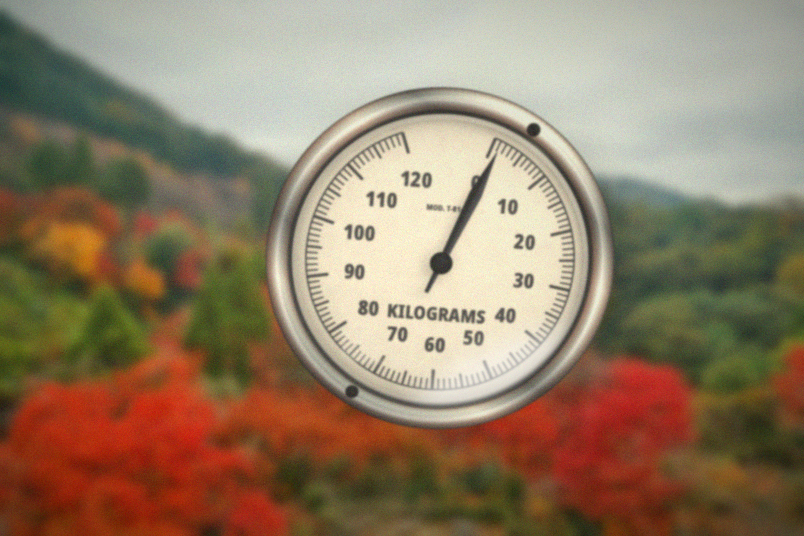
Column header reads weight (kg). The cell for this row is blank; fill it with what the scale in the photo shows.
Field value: 1 kg
